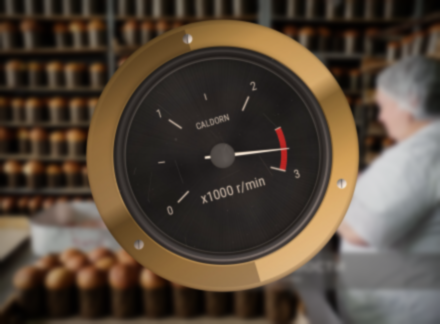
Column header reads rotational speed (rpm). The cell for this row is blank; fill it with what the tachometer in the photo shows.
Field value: 2750 rpm
